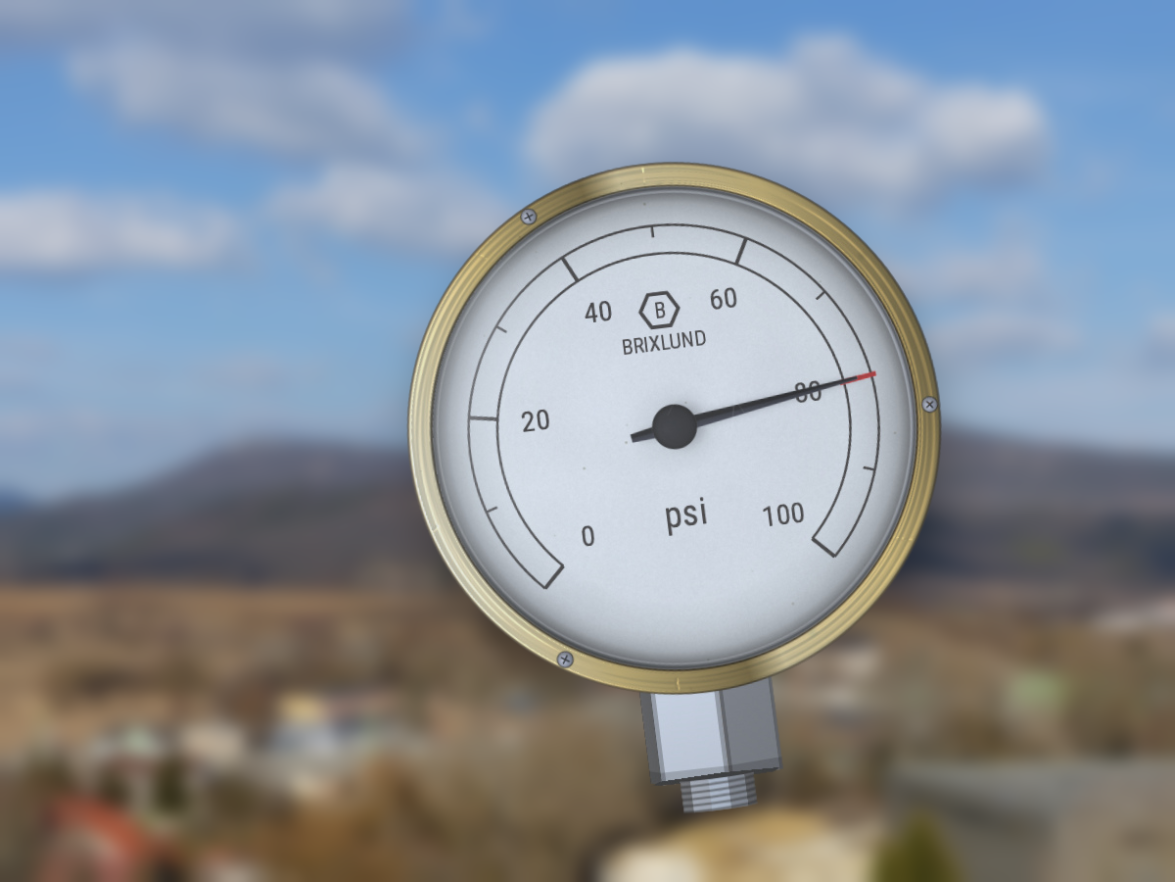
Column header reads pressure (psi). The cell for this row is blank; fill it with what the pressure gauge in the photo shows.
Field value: 80 psi
